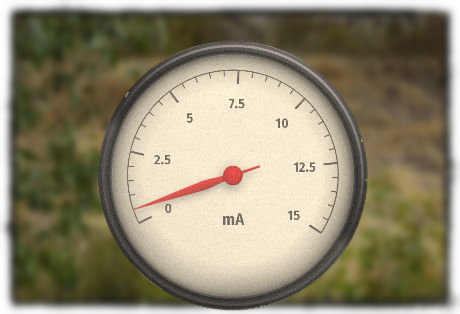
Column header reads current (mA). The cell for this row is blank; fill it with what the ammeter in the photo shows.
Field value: 0.5 mA
